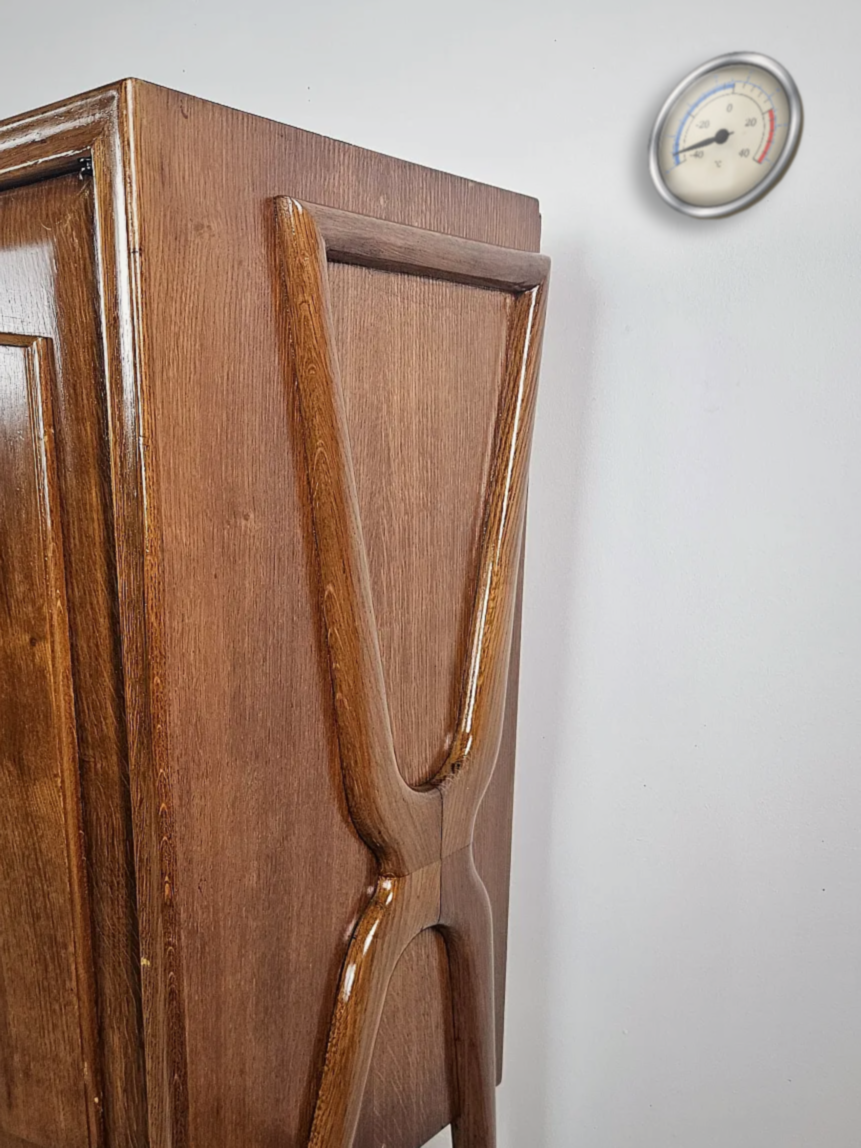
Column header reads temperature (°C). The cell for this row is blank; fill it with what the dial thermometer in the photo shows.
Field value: -36 °C
